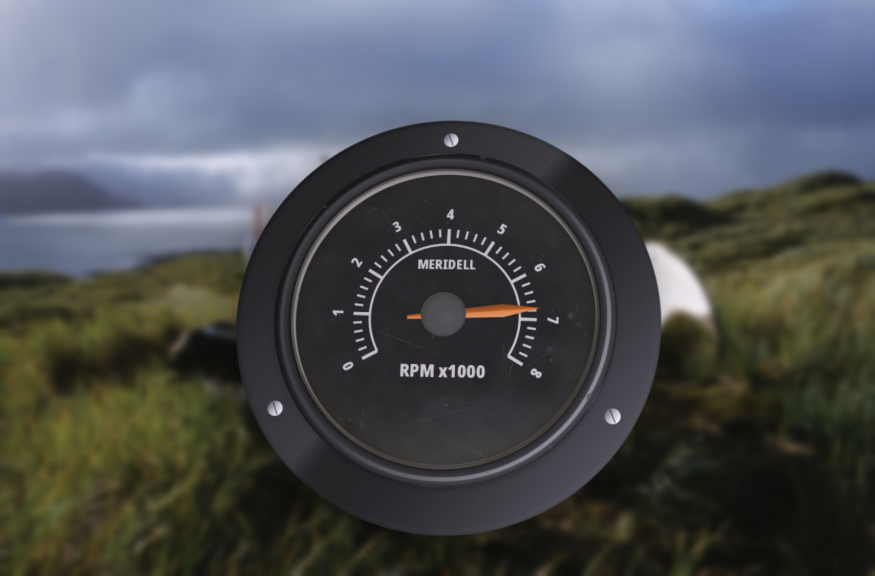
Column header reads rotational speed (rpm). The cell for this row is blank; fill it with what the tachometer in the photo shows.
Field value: 6800 rpm
